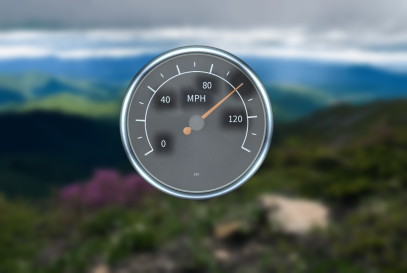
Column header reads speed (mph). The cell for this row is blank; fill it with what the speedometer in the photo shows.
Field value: 100 mph
